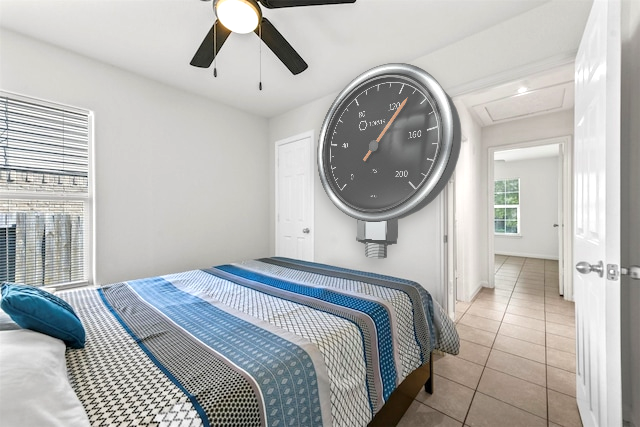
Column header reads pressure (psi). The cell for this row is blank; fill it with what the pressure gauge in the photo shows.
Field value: 130 psi
